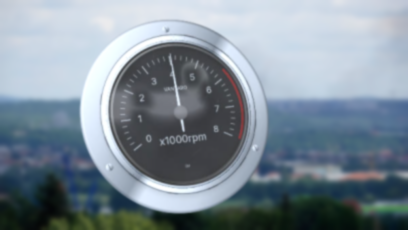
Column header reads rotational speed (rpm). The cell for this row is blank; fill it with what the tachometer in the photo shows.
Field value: 4000 rpm
